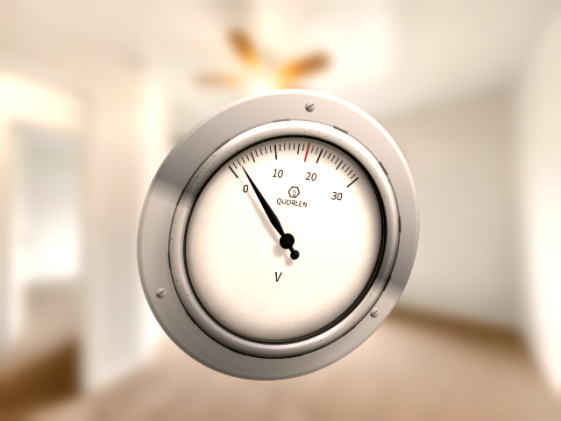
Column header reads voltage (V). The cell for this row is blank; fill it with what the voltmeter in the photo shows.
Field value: 2 V
